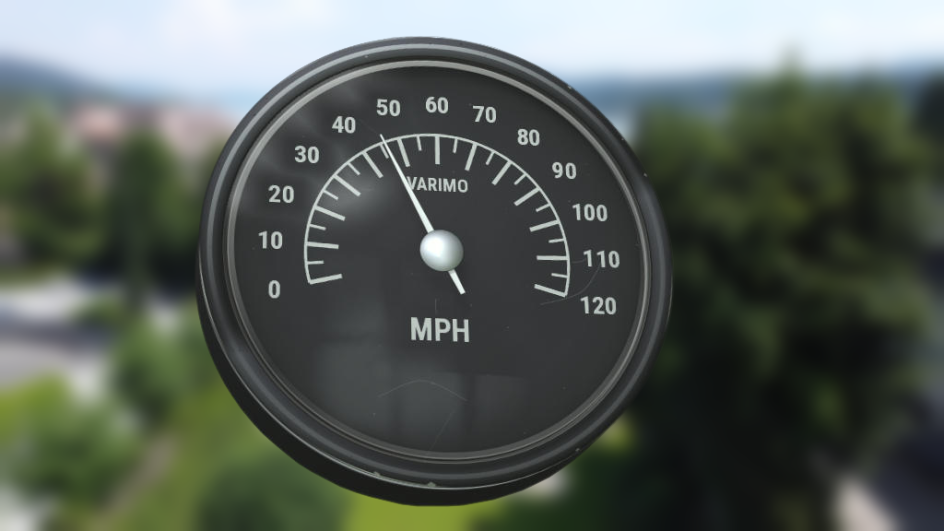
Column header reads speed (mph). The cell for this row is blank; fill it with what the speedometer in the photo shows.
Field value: 45 mph
